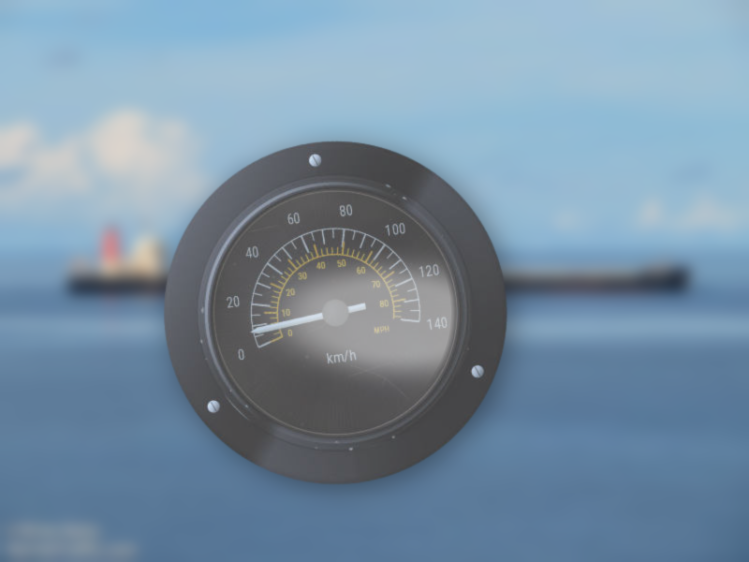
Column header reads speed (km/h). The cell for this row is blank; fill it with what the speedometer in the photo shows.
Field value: 7.5 km/h
